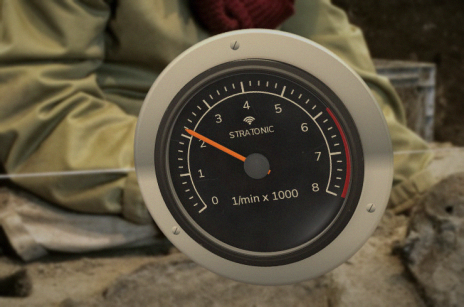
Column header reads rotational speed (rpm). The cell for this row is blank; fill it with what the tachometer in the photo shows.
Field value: 2200 rpm
